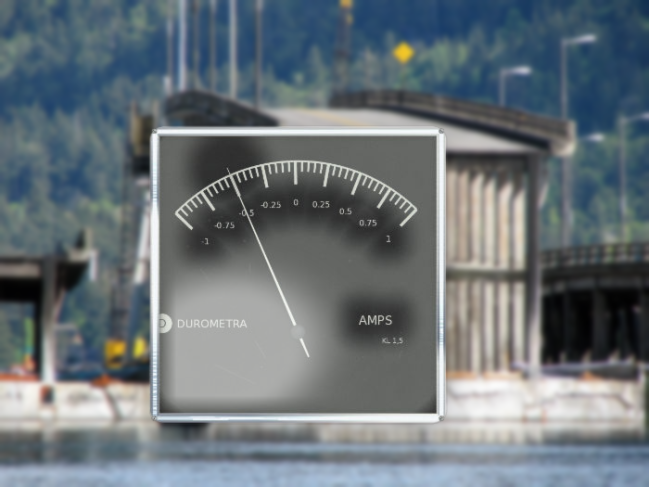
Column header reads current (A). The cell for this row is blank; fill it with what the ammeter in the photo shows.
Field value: -0.5 A
